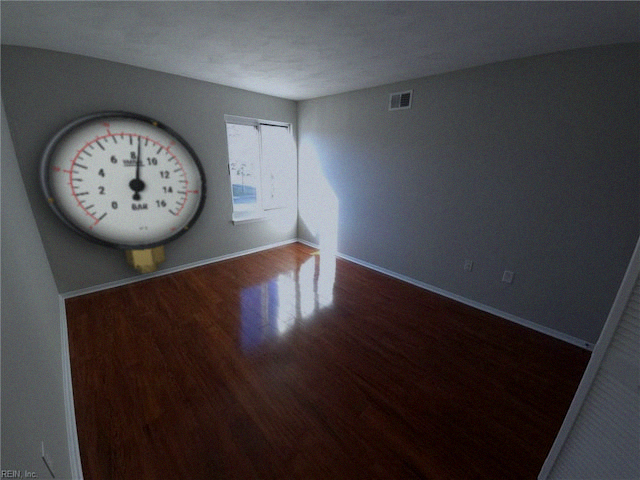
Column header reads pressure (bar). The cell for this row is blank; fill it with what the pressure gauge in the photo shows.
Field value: 8.5 bar
